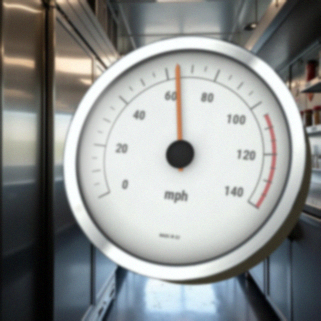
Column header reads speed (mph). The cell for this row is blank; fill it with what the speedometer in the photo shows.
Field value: 65 mph
